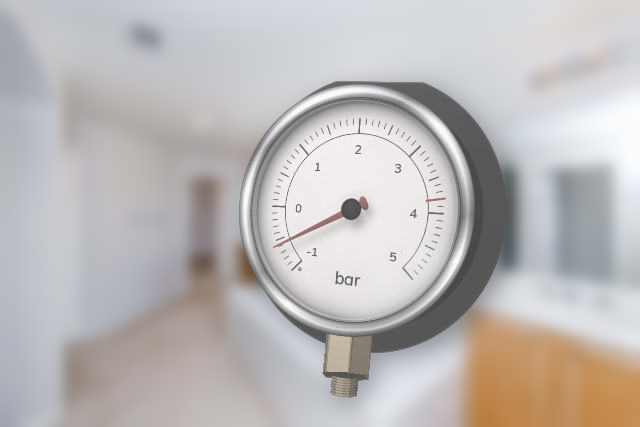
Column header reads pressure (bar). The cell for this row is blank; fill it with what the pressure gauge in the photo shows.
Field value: -0.6 bar
